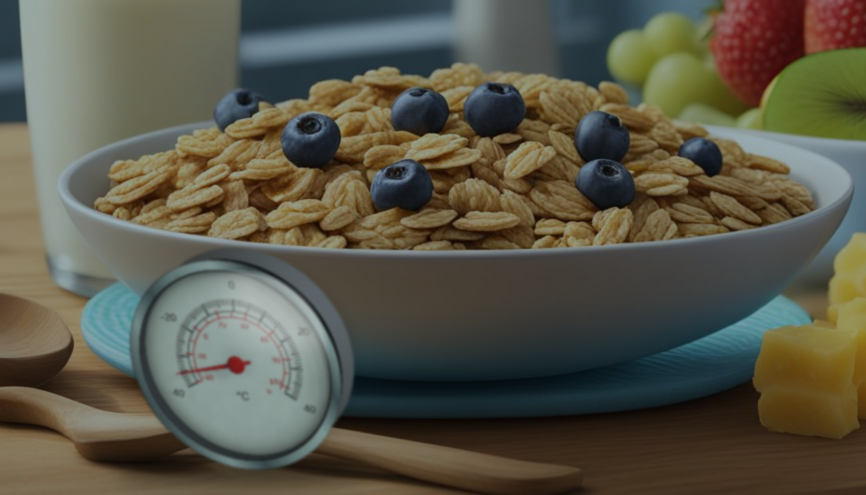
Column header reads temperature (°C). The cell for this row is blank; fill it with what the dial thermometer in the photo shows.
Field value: -35 °C
